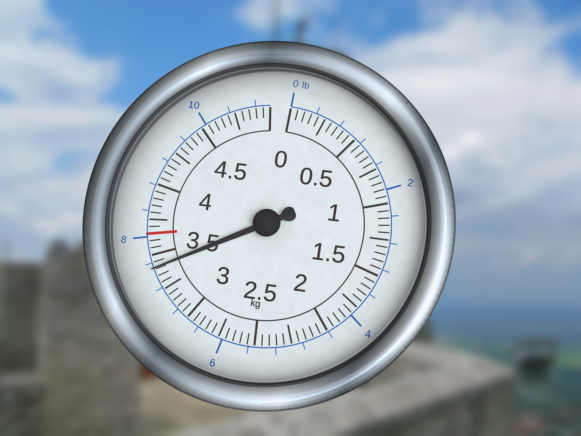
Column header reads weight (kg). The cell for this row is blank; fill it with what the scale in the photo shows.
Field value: 3.4 kg
